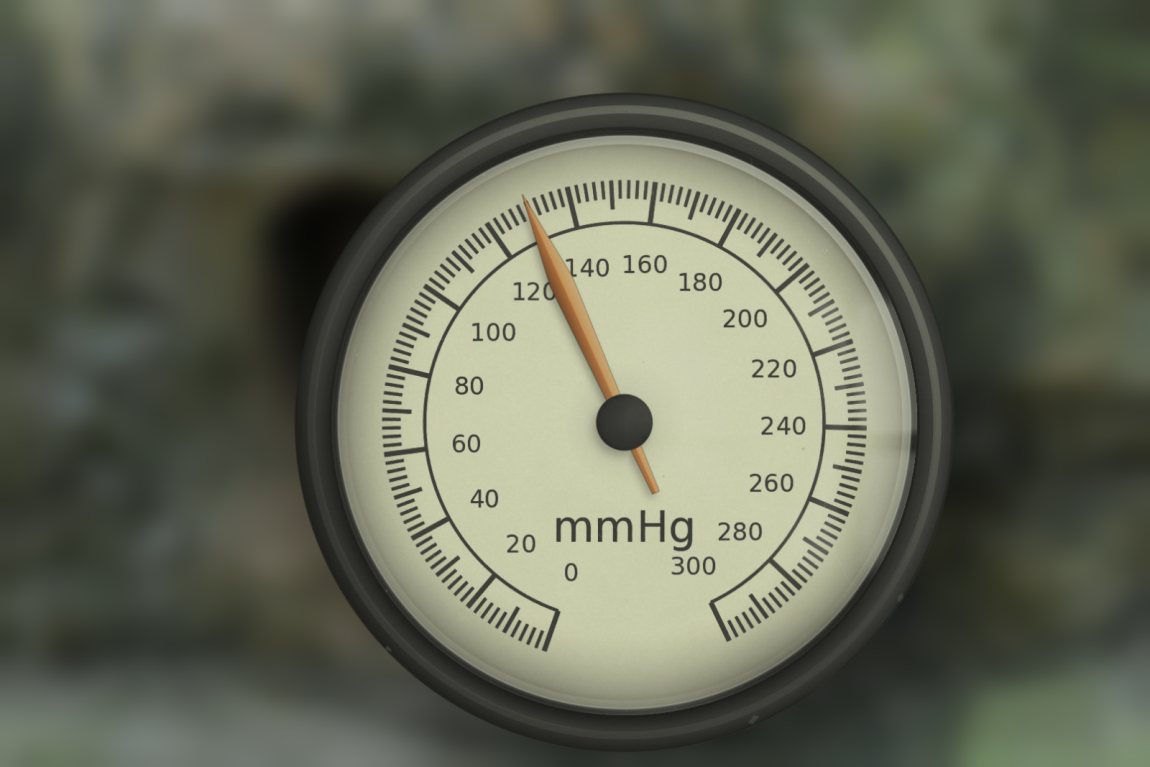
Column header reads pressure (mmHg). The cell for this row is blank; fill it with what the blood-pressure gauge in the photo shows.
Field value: 130 mmHg
